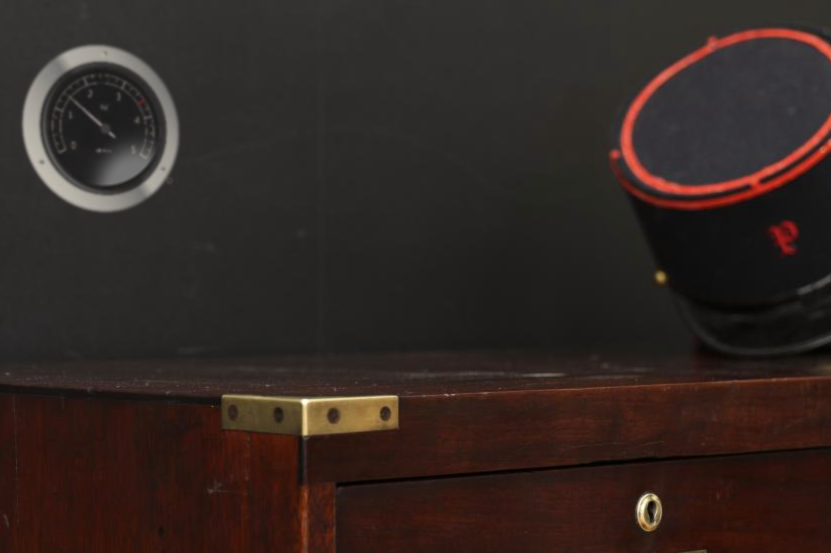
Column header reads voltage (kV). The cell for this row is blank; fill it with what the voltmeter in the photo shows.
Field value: 1.4 kV
